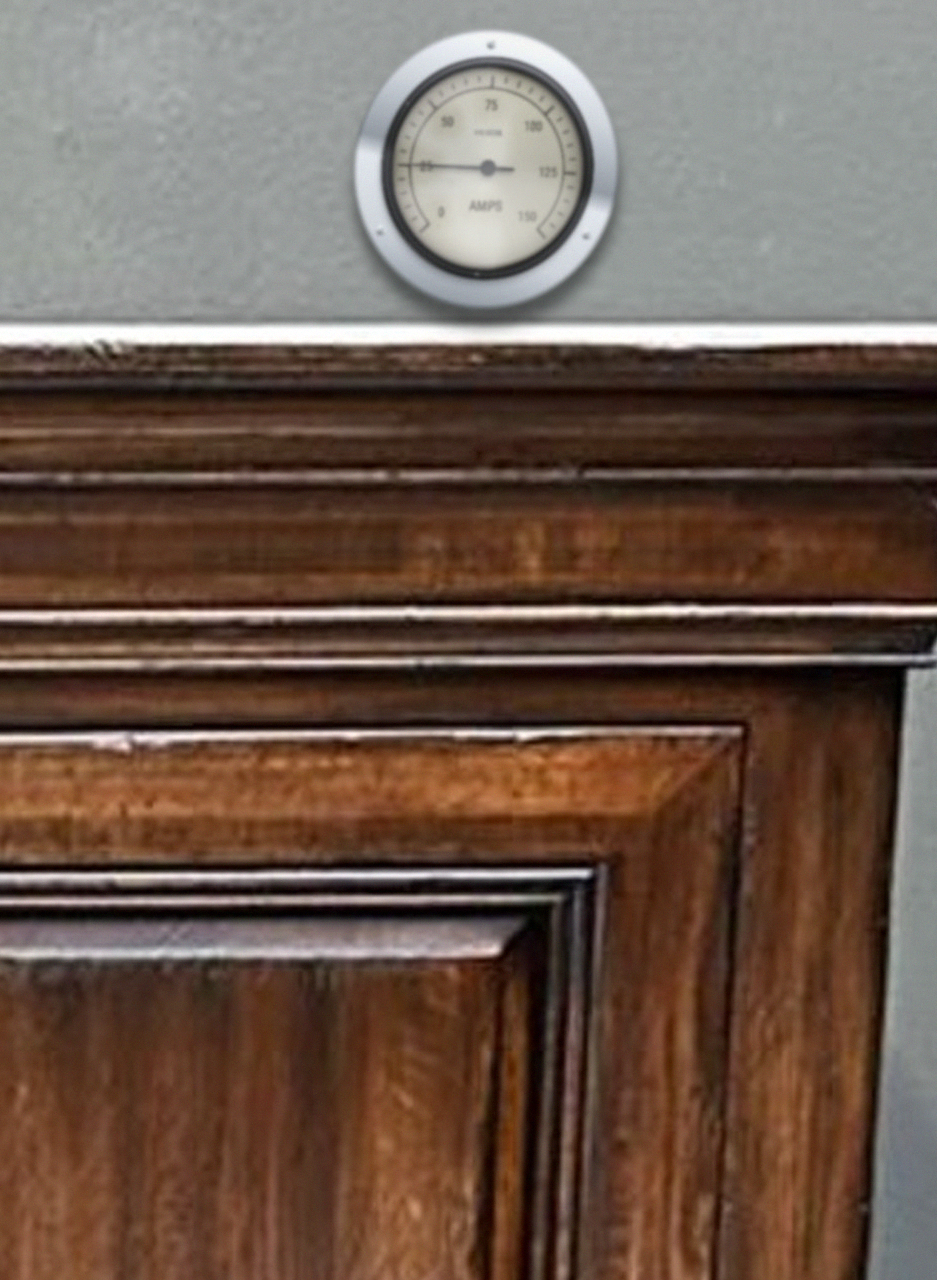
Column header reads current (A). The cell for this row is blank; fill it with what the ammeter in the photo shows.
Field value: 25 A
